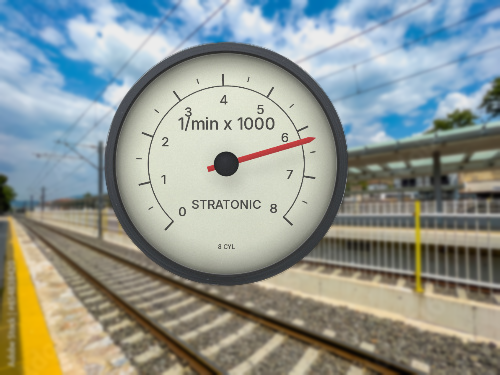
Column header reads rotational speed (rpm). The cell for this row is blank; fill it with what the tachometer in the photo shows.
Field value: 6250 rpm
